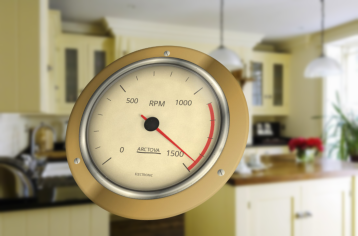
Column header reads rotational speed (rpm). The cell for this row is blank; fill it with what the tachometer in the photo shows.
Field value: 1450 rpm
